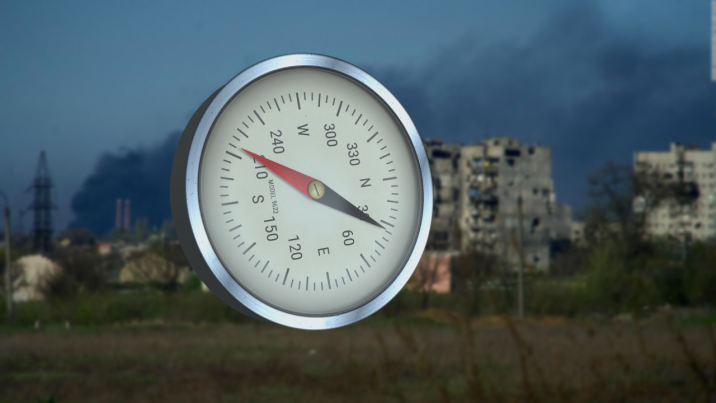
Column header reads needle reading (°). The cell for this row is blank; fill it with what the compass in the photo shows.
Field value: 215 °
